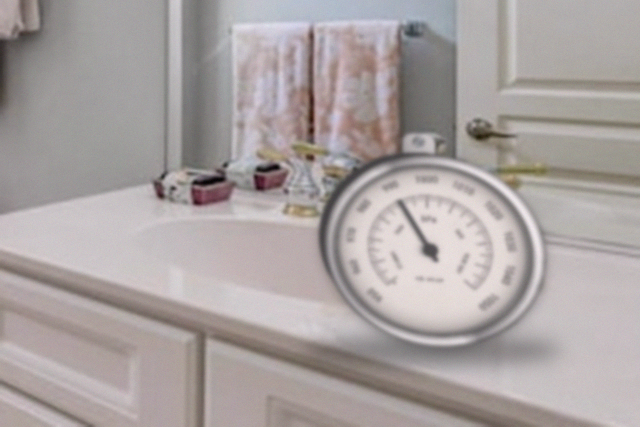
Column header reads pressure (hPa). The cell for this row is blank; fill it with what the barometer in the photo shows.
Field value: 990 hPa
